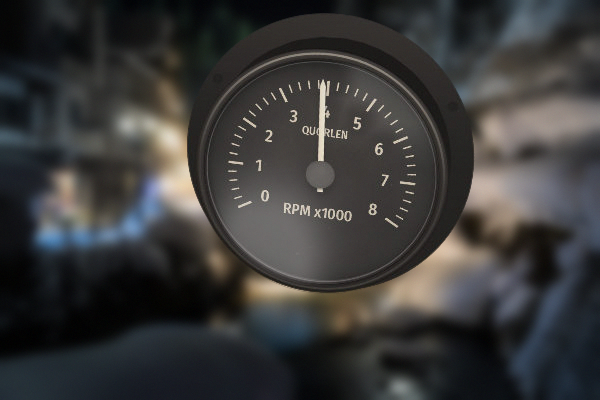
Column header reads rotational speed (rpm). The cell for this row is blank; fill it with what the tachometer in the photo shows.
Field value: 3900 rpm
